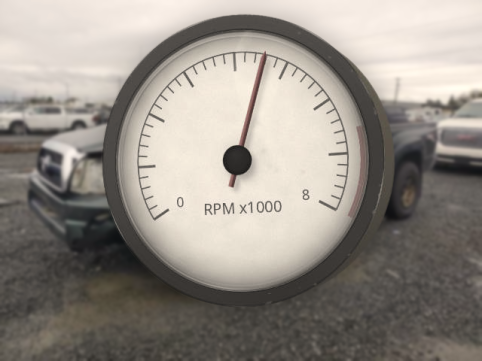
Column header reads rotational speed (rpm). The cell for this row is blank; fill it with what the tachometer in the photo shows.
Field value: 4600 rpm
